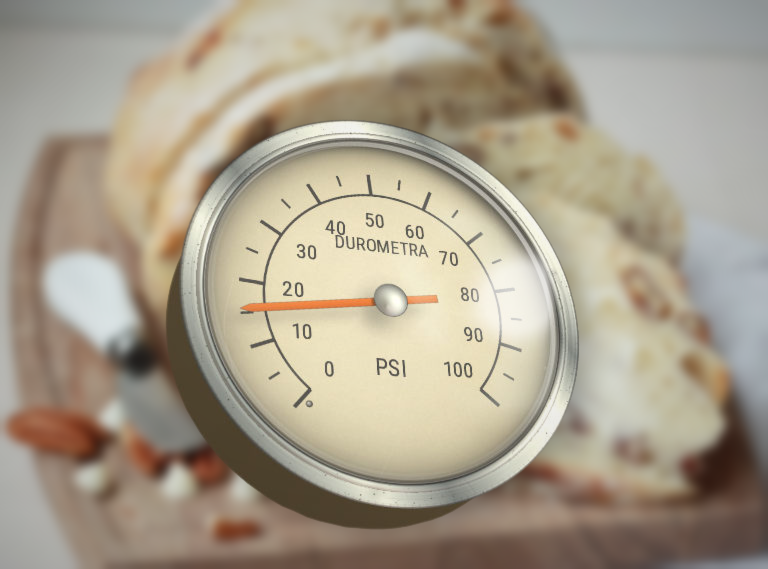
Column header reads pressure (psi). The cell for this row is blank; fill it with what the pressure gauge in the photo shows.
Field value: 15 psi
